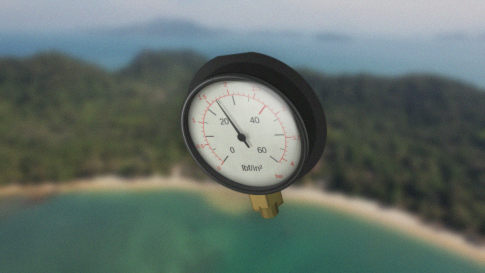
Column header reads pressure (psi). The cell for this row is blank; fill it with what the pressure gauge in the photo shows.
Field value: 25 psi
